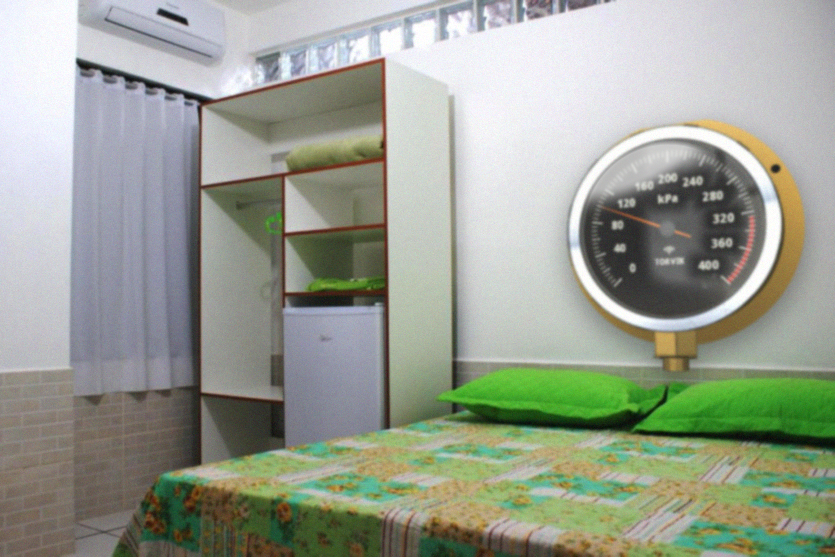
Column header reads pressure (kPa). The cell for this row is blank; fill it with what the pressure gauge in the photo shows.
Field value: 100 kPa
